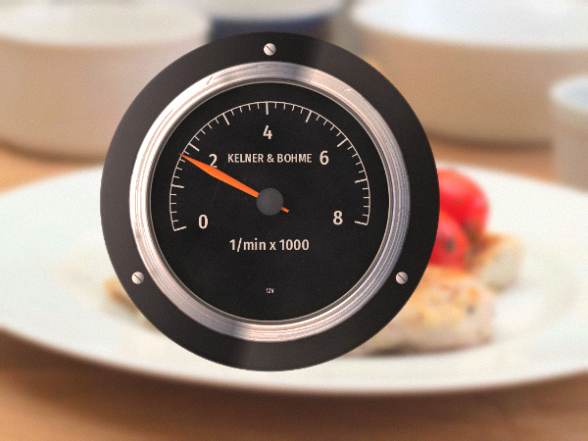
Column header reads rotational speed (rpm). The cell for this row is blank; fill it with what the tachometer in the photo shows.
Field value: 1700 rpm
